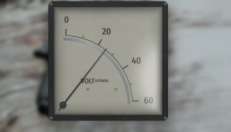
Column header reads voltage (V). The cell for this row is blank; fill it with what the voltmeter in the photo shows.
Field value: 25 V
